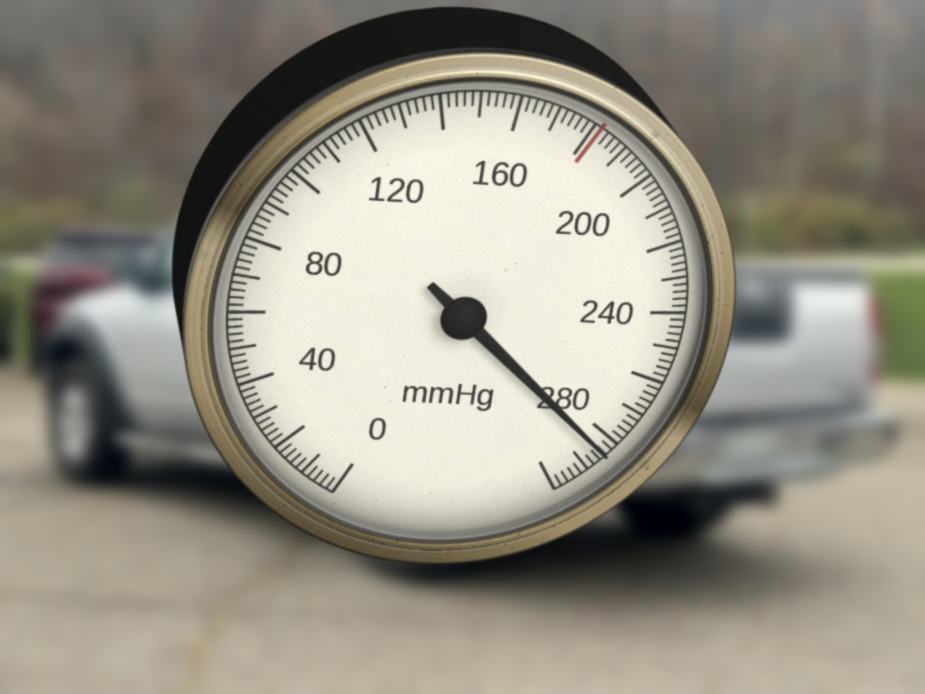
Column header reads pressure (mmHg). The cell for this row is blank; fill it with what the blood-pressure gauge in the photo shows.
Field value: 284 mmHg
